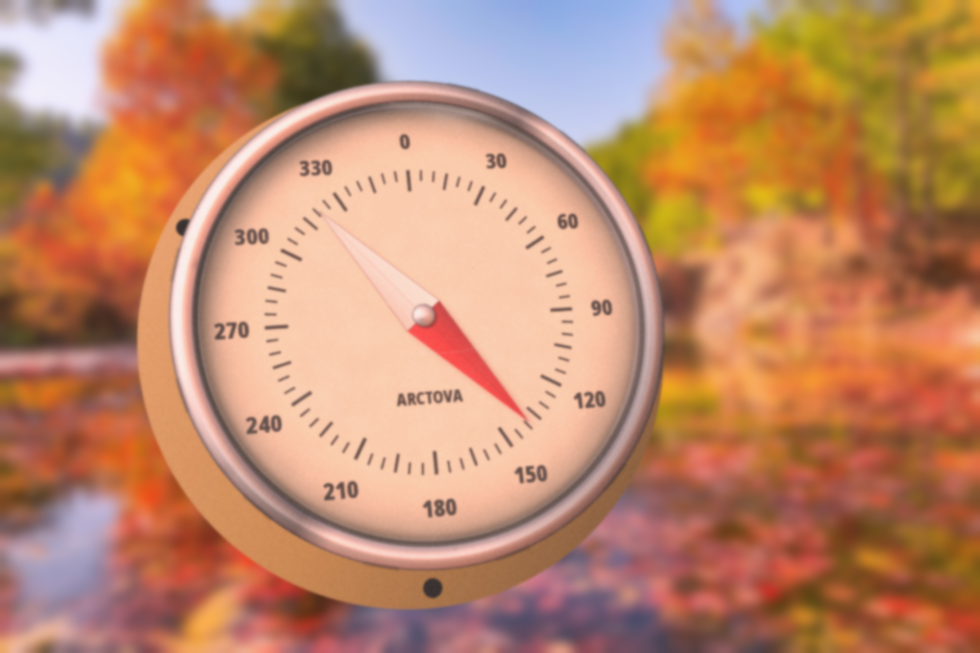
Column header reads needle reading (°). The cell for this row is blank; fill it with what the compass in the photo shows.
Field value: 140 °
